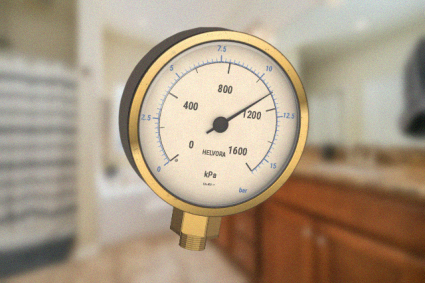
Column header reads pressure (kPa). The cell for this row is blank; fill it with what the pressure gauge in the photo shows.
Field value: 1100 kPa
